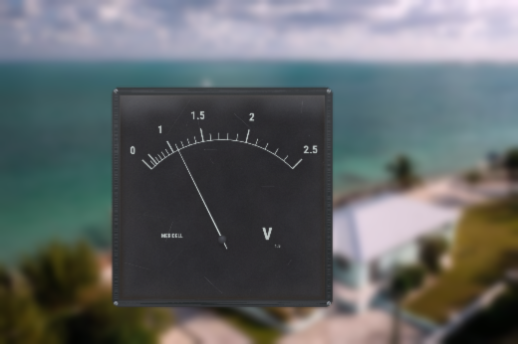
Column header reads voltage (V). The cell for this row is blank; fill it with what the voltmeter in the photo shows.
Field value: 1.1 V
